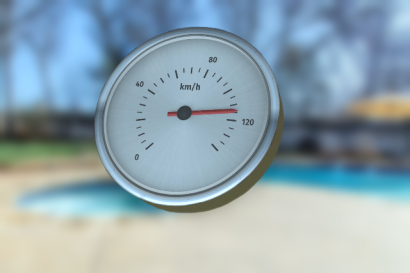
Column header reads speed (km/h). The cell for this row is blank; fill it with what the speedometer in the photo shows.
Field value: 115 km/h
